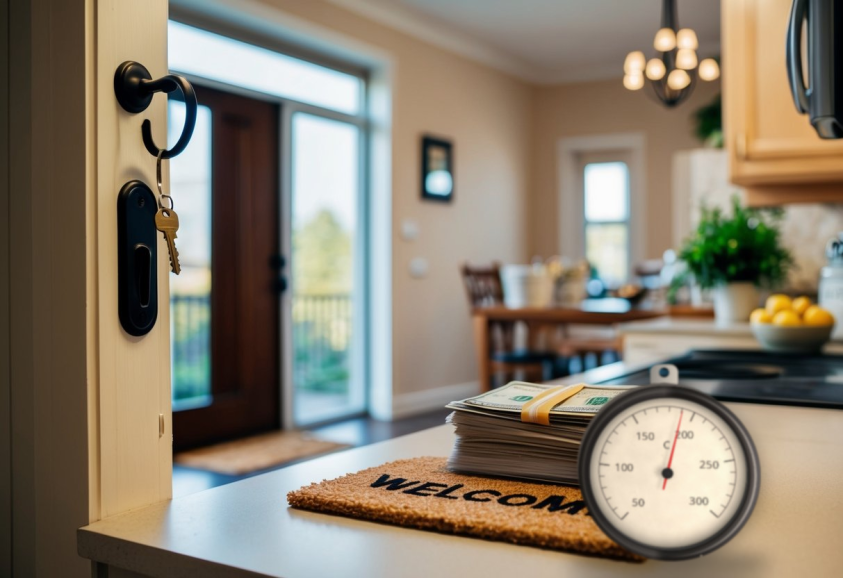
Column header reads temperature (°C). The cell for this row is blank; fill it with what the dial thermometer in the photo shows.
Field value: 190 °C
